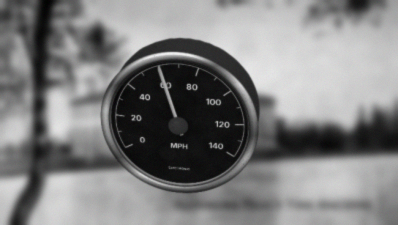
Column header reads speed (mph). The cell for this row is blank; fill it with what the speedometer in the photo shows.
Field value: 60 mph
